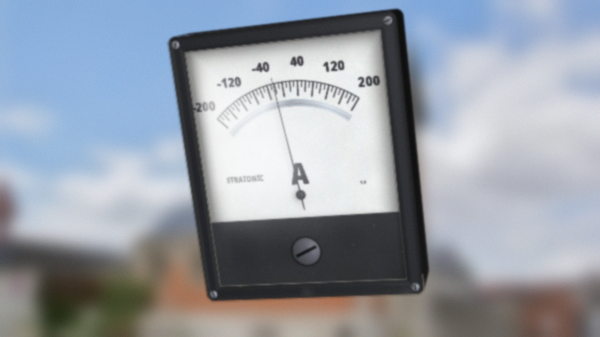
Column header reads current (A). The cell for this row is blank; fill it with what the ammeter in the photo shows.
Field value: -20 A
